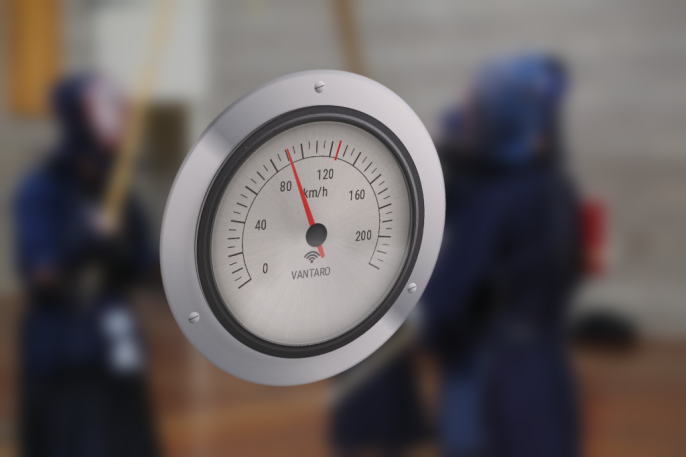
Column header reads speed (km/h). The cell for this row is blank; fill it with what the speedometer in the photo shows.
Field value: 90 km/h
